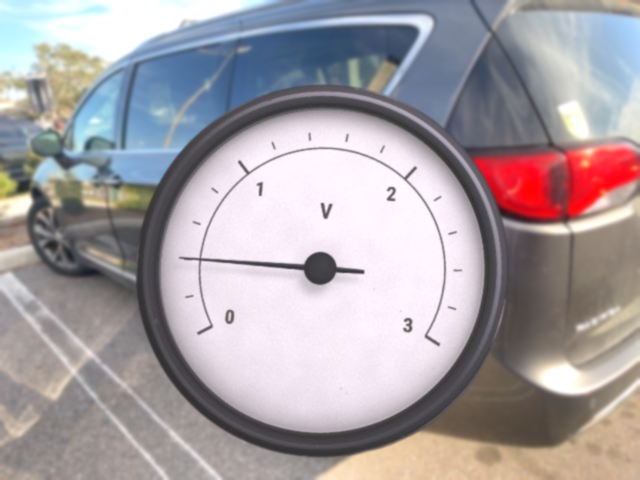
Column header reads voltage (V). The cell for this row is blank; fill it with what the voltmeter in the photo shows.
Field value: 0.4 V
